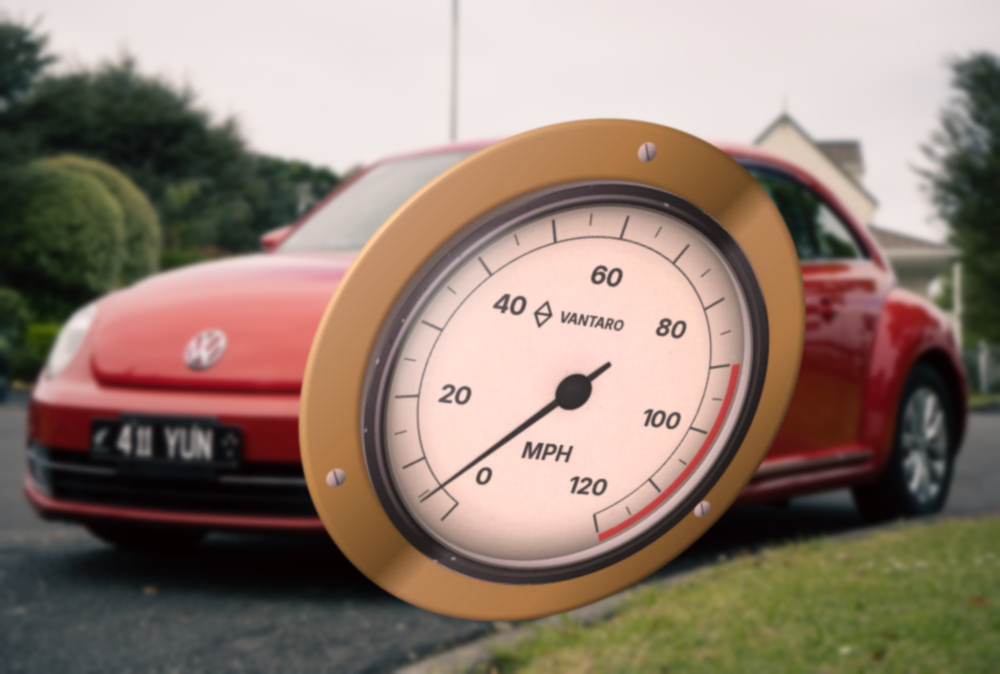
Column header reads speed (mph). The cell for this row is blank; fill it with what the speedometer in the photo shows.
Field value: 5 mph
